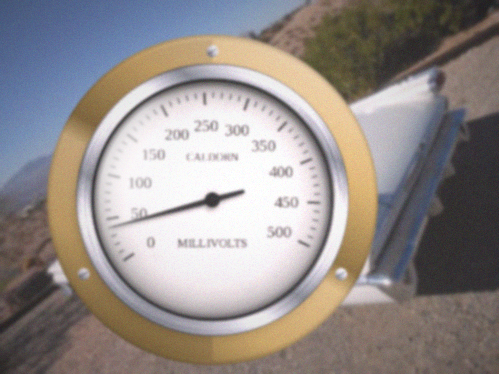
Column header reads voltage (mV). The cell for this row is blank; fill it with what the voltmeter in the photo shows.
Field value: 40 mV
